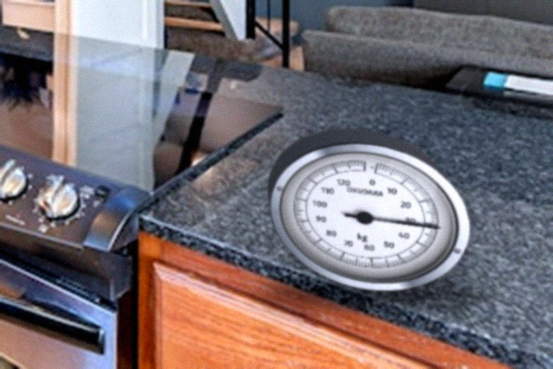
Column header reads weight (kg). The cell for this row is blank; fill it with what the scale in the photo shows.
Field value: 30 kg
